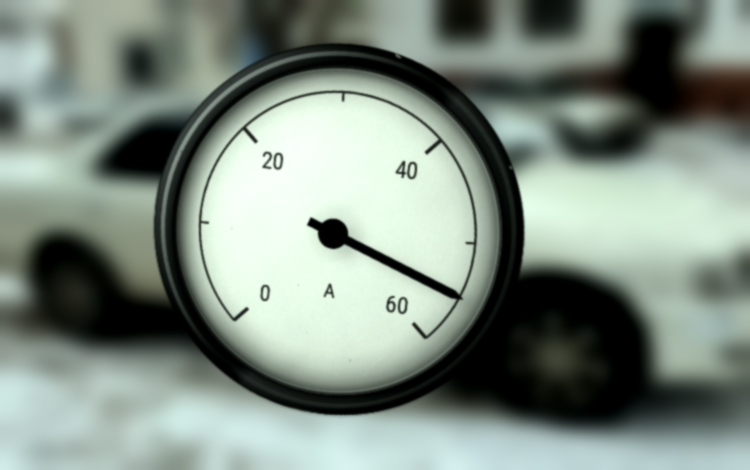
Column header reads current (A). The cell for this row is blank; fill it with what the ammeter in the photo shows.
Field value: 55 A
